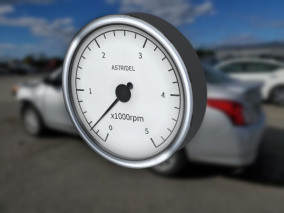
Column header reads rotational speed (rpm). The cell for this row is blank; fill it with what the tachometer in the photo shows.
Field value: 300 rpm
